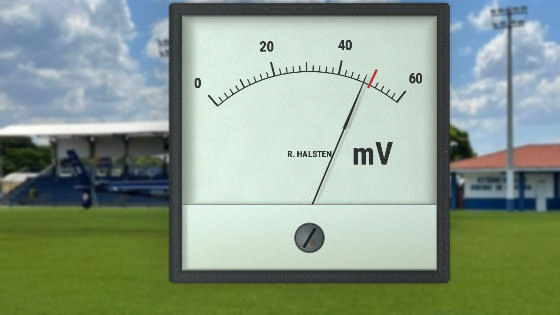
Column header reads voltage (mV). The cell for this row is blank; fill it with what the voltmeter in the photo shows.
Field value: 48 mV
